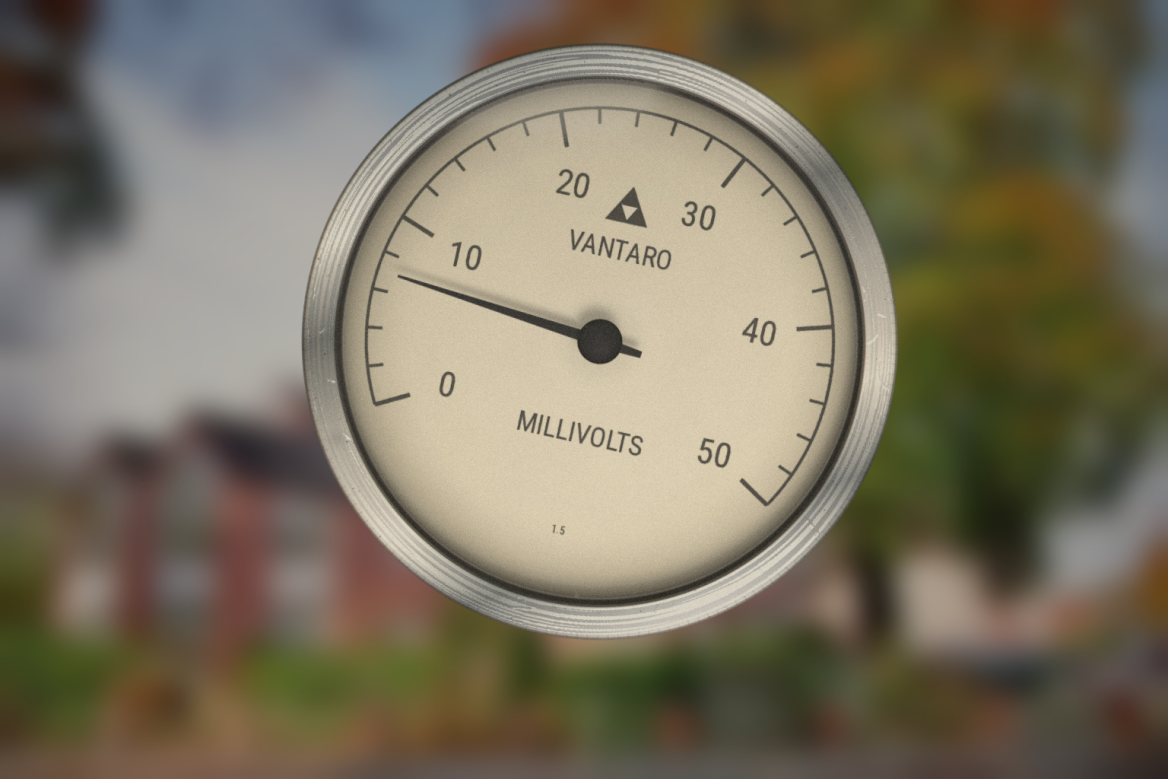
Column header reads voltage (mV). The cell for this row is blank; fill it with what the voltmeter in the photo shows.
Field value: 7 mV
